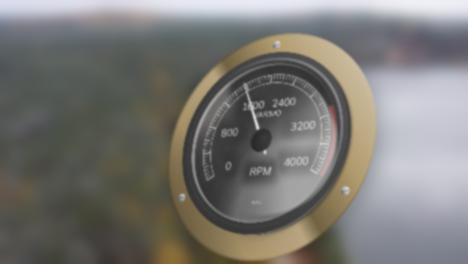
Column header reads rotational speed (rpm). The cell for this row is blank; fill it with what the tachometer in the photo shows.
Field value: 1600 rpm
